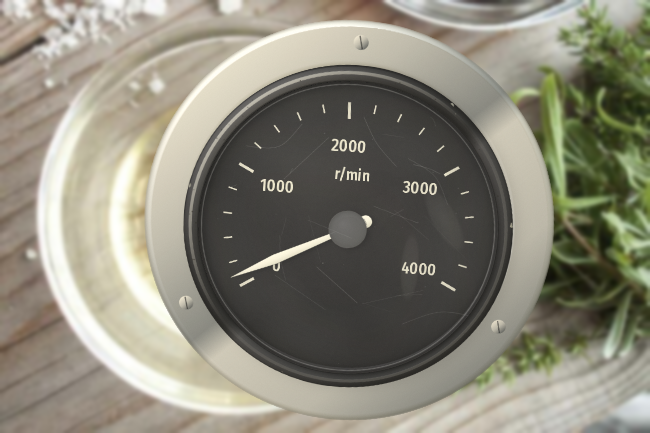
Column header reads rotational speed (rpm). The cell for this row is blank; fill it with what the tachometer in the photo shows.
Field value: 100 rpm
